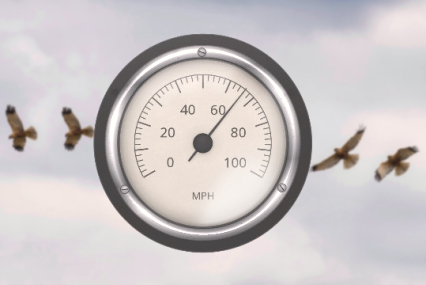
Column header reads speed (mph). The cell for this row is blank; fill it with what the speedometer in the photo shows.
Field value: 66 mph
